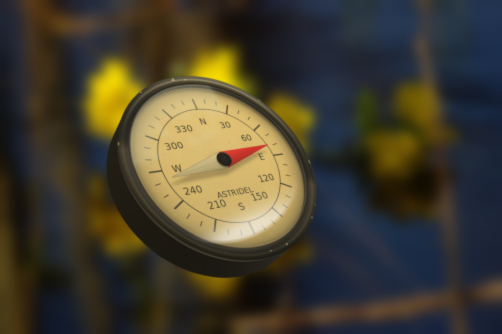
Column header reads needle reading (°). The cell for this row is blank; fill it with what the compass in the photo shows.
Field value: 80 °
